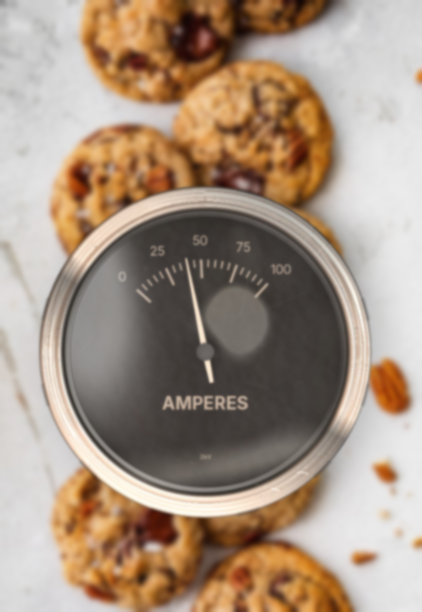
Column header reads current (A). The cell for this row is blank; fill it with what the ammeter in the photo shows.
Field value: 40 A
